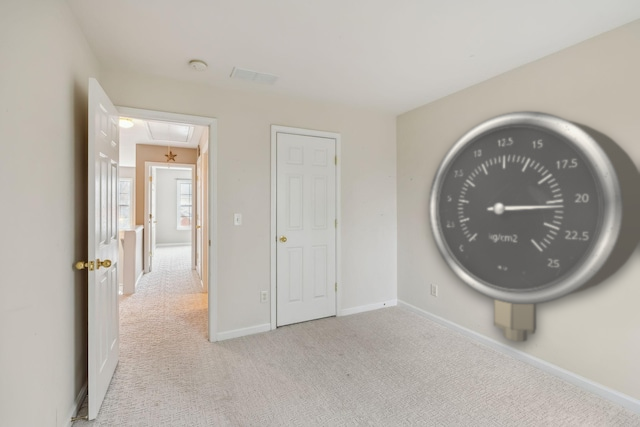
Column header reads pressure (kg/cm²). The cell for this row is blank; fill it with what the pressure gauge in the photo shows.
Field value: 20.5 kg/cm²
